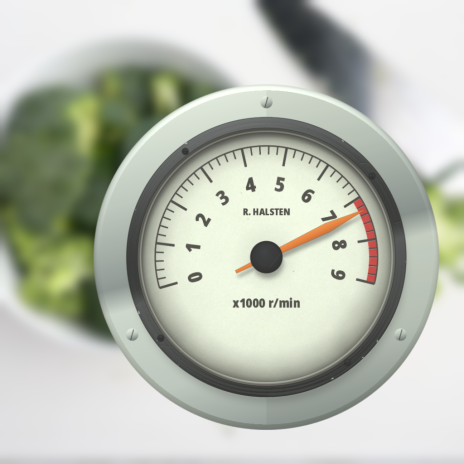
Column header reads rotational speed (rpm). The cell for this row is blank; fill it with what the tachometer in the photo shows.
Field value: 7300 rpm
